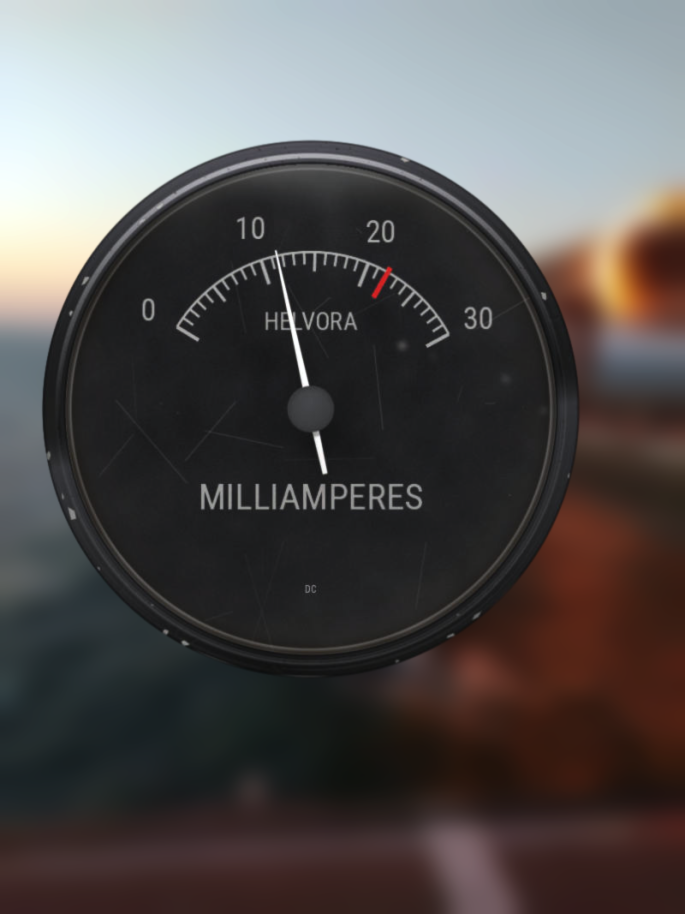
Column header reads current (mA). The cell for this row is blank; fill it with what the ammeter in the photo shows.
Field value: 11.5 mA
